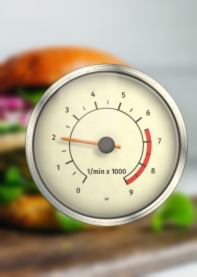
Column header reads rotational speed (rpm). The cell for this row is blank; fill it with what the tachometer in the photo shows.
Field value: 2000 rpm
